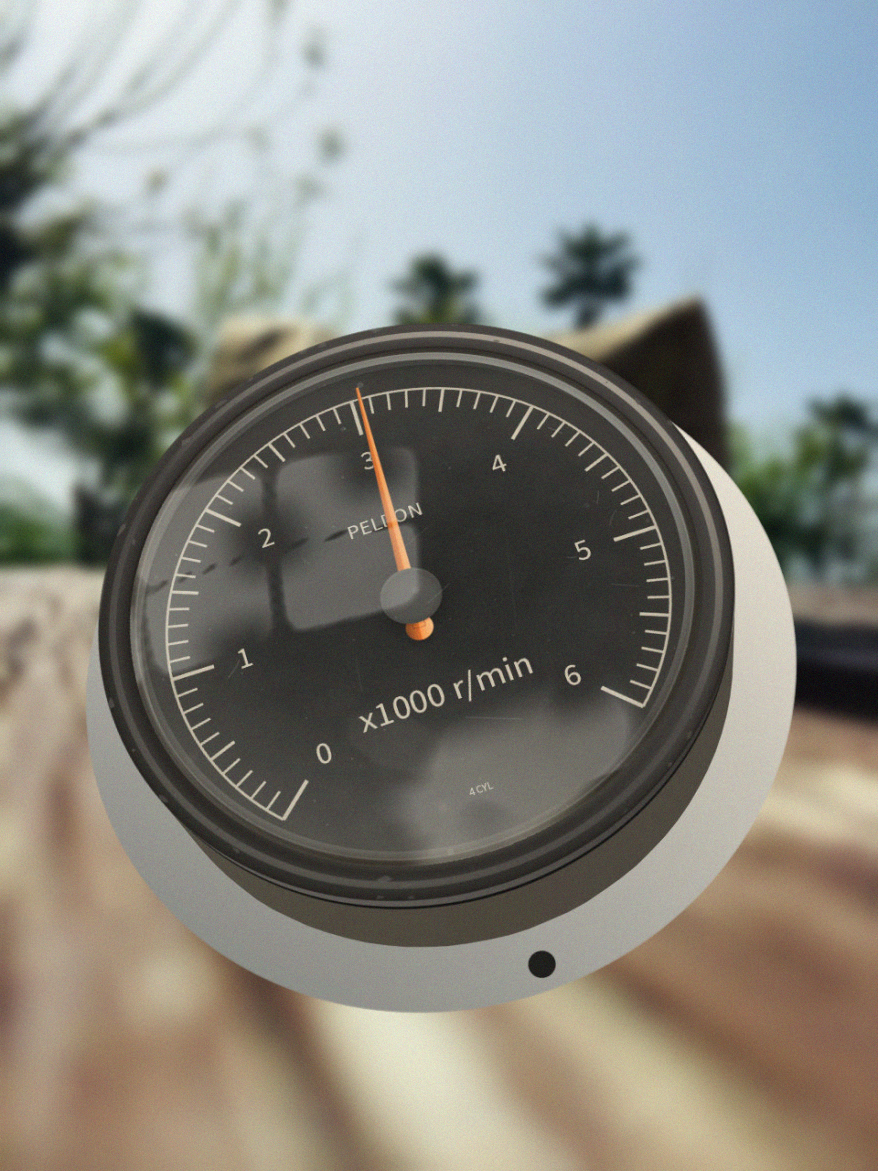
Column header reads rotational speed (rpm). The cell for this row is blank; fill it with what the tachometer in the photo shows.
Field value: 3050 rpm
